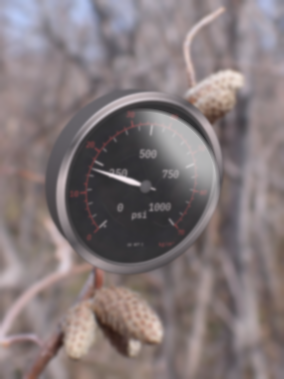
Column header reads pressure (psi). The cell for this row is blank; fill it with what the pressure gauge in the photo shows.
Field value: 225 psi
